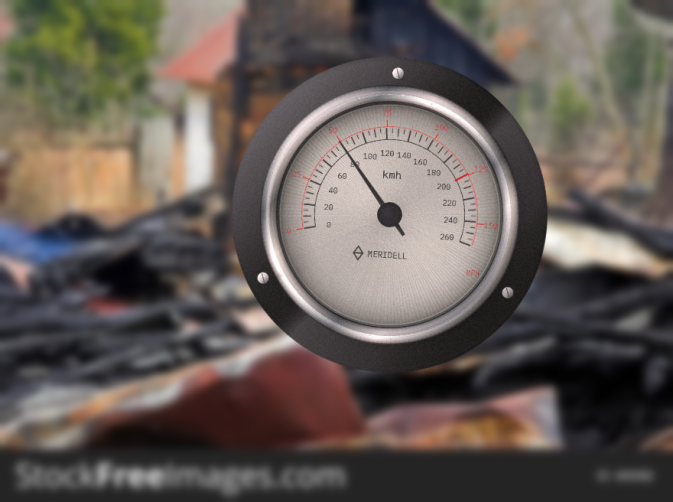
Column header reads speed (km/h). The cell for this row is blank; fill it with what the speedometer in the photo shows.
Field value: 80 km/h
